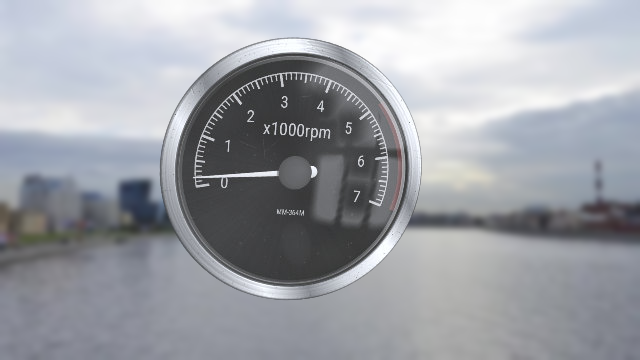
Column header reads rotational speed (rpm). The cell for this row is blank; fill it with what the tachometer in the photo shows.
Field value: 200 rpm
